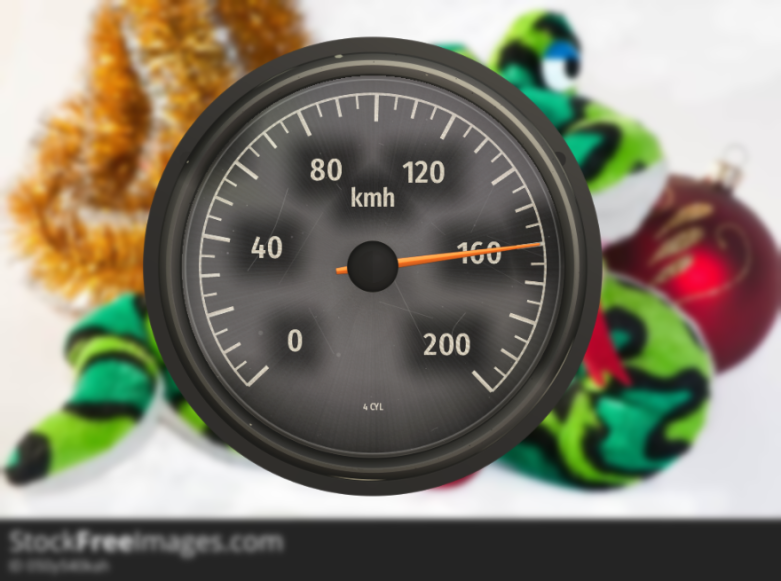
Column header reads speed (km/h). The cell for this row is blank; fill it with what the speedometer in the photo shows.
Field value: 160 km/h
